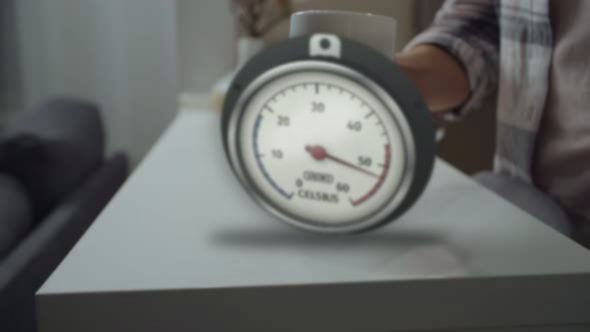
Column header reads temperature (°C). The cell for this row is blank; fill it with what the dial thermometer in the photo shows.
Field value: 52 °C
